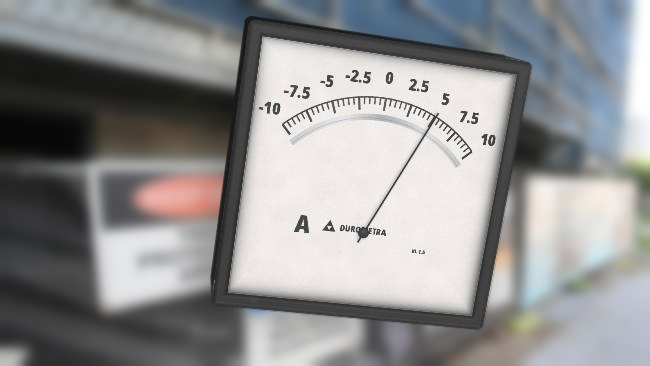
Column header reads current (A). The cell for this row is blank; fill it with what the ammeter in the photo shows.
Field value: 5 A
